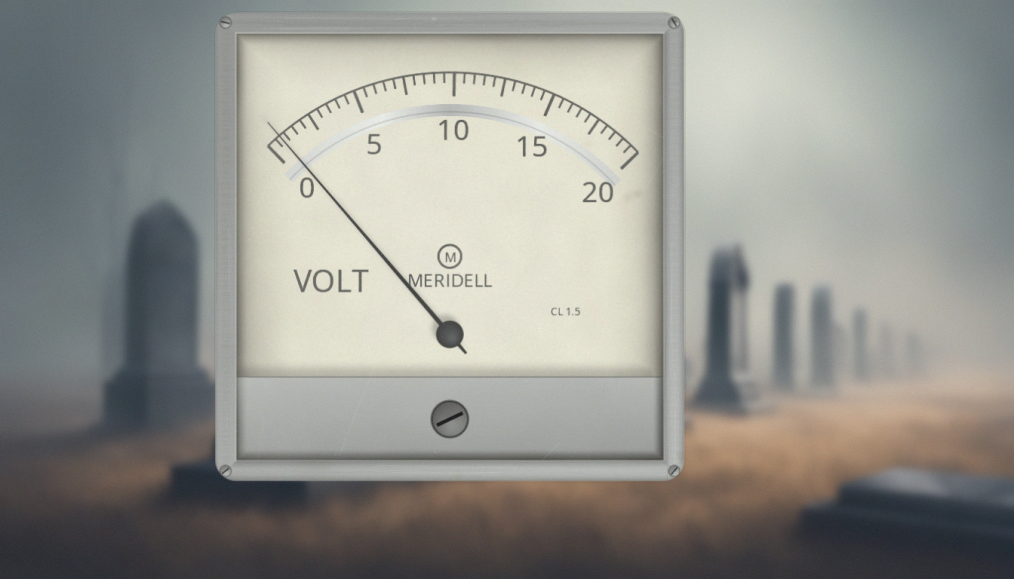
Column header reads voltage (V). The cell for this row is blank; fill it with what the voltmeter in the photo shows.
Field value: 0.75 V
